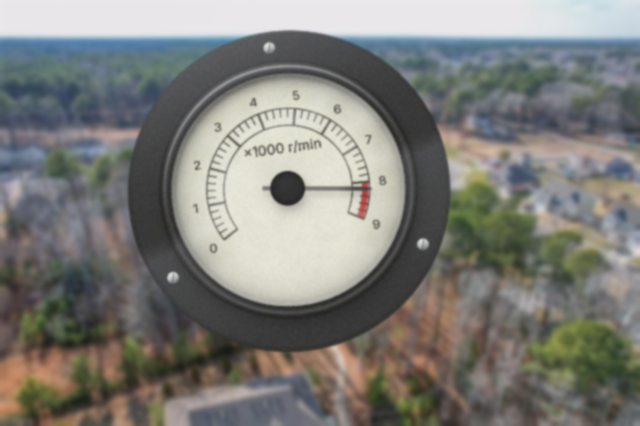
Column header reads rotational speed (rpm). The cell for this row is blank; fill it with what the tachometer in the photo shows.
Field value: 8200 rpm
